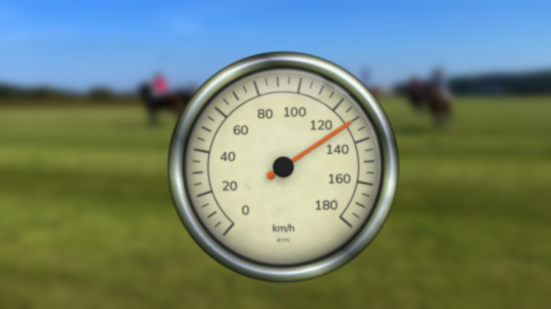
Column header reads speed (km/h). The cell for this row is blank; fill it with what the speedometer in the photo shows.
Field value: 130 km/h
